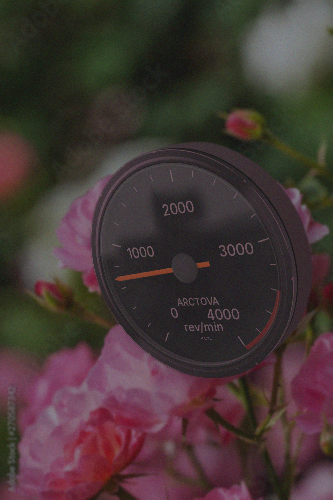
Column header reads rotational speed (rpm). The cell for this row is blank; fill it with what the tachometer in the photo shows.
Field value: 700 rpm
